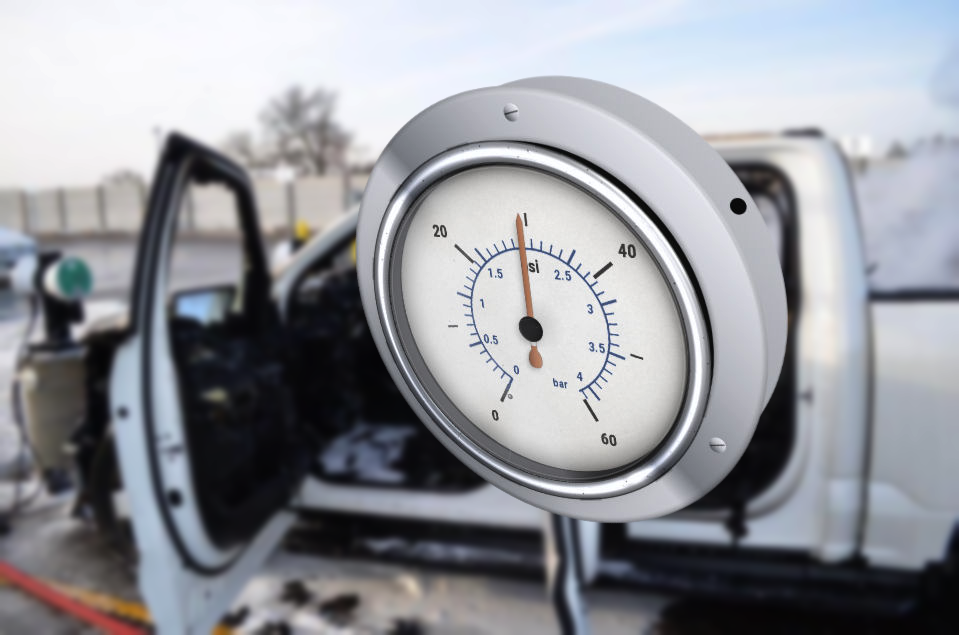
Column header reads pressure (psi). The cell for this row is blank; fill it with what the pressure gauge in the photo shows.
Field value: 30 psi
